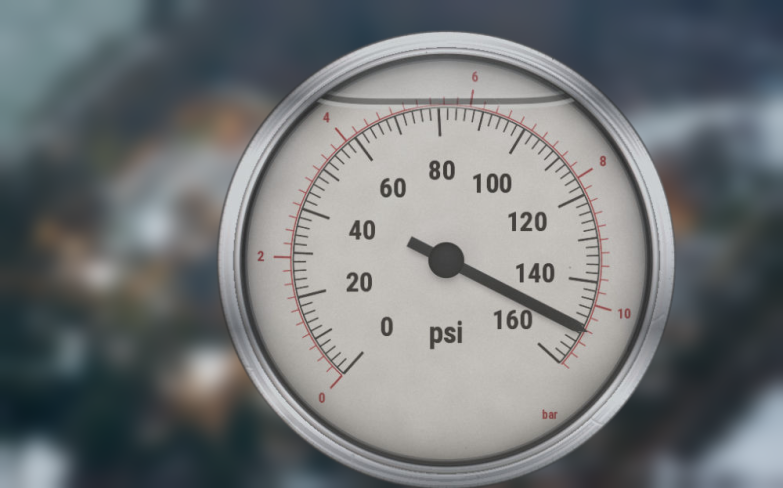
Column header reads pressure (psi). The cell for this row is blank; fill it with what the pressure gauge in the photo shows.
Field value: 151 psi
